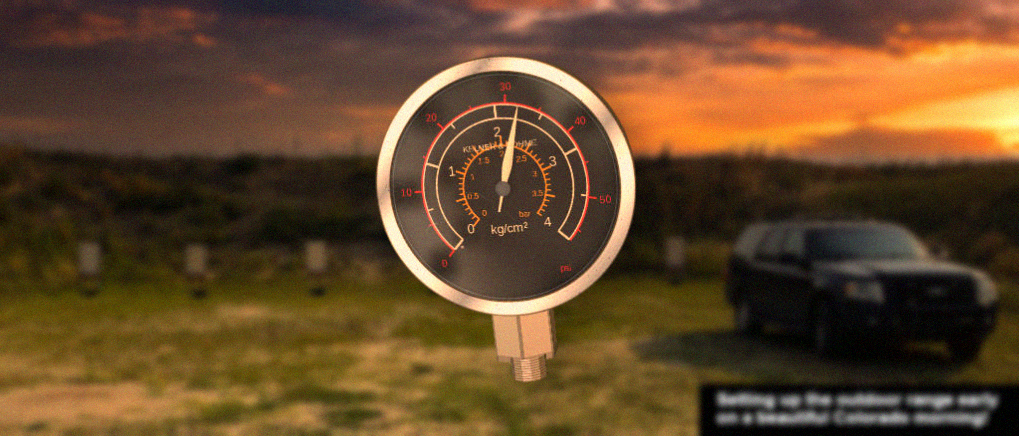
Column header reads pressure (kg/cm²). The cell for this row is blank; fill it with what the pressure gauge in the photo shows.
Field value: 2.25 kg/cm²
